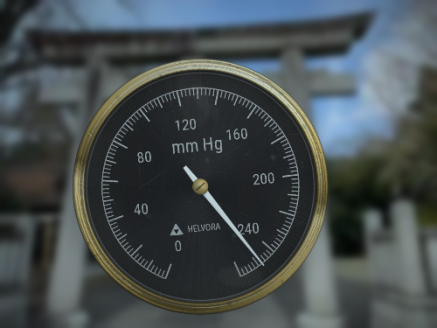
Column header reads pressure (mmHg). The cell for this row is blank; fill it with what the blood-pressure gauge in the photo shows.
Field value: 248 mmHg
